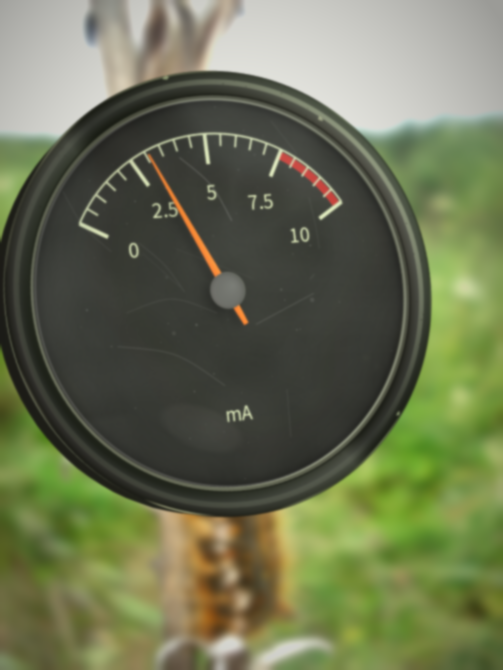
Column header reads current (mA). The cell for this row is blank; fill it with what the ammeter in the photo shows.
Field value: 3 mA
